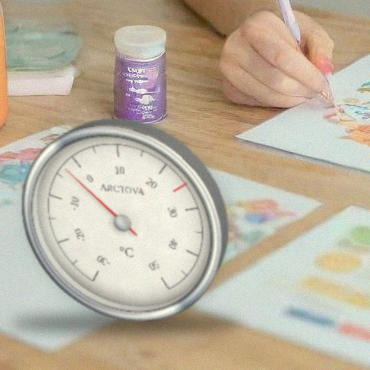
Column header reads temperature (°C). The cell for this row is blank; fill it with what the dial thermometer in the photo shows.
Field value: -2.5 °C
